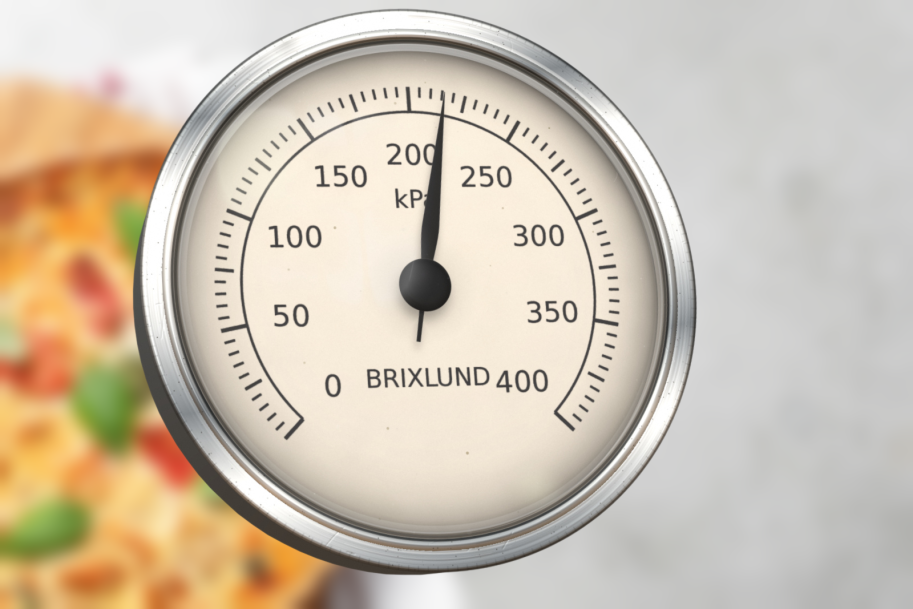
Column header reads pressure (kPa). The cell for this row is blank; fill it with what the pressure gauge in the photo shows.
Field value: 215 kPa
